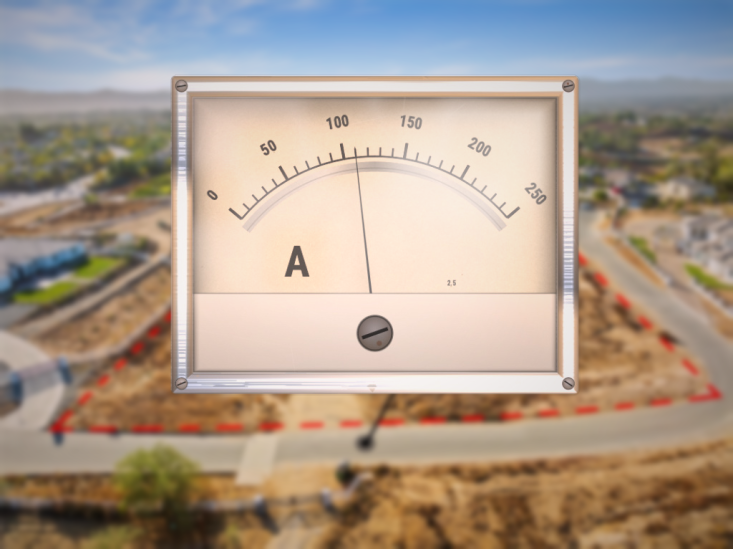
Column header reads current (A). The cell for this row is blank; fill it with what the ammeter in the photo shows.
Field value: 110 A
